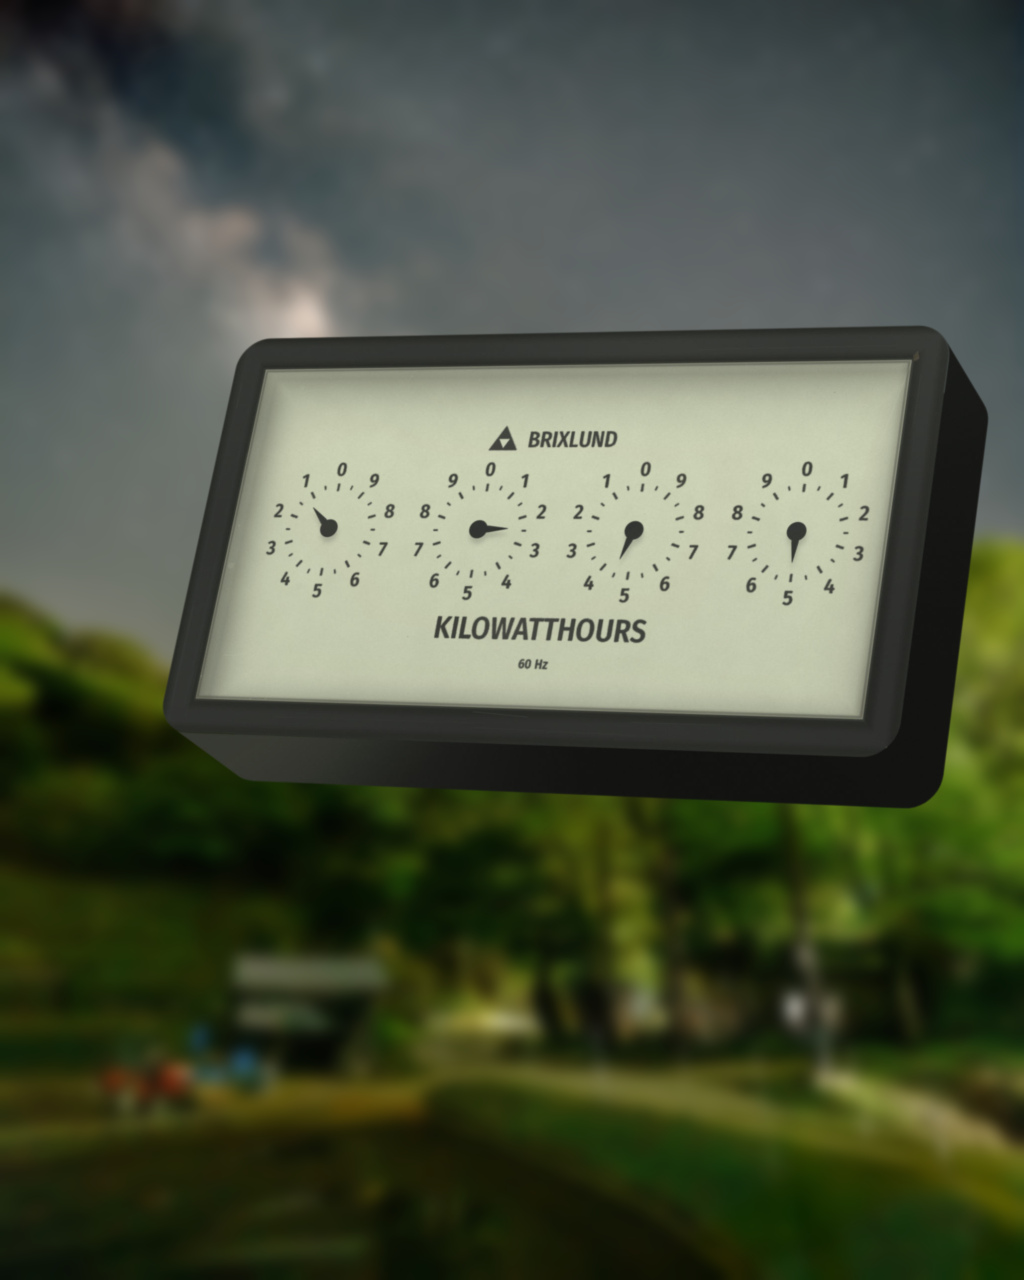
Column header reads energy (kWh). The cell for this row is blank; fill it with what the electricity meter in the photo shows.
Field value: 1245 kWh
